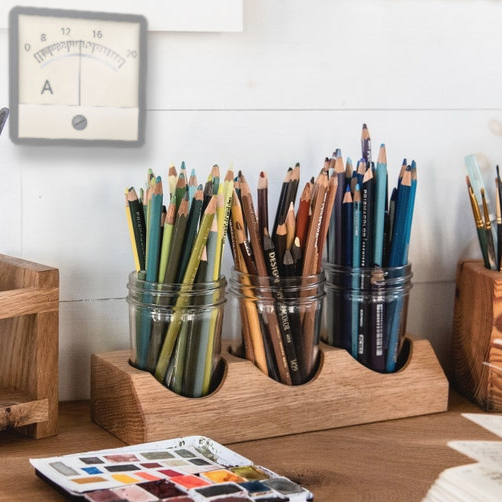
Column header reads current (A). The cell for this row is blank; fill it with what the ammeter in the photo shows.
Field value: 14 A
